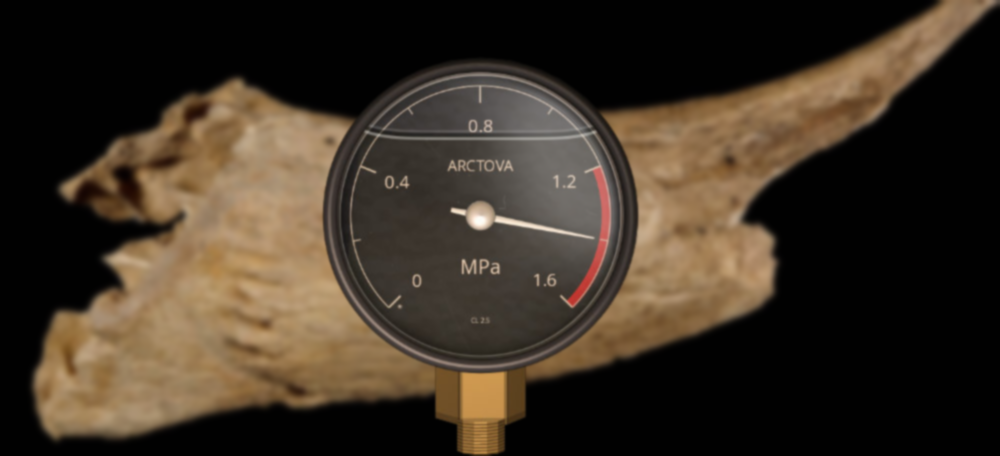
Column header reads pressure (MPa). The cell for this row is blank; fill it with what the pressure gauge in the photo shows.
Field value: 1.4 MPa
